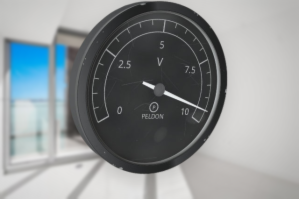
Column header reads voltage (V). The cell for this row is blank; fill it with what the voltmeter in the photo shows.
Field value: 9.5 V
